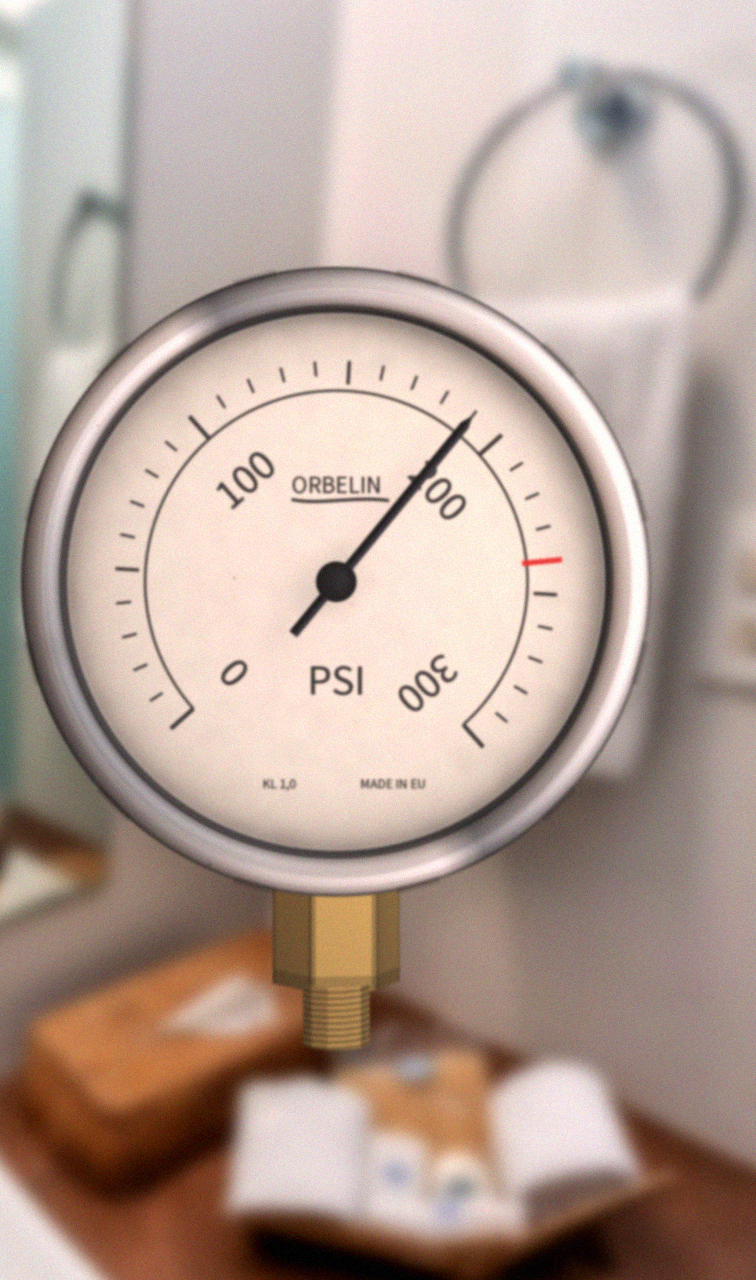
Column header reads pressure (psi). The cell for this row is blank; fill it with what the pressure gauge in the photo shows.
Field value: 190 psi
